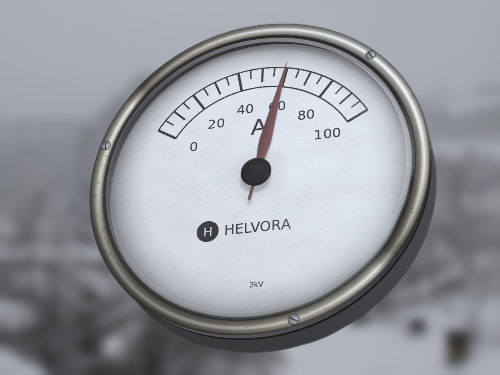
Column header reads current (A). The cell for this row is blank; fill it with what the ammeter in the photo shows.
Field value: 60 A
